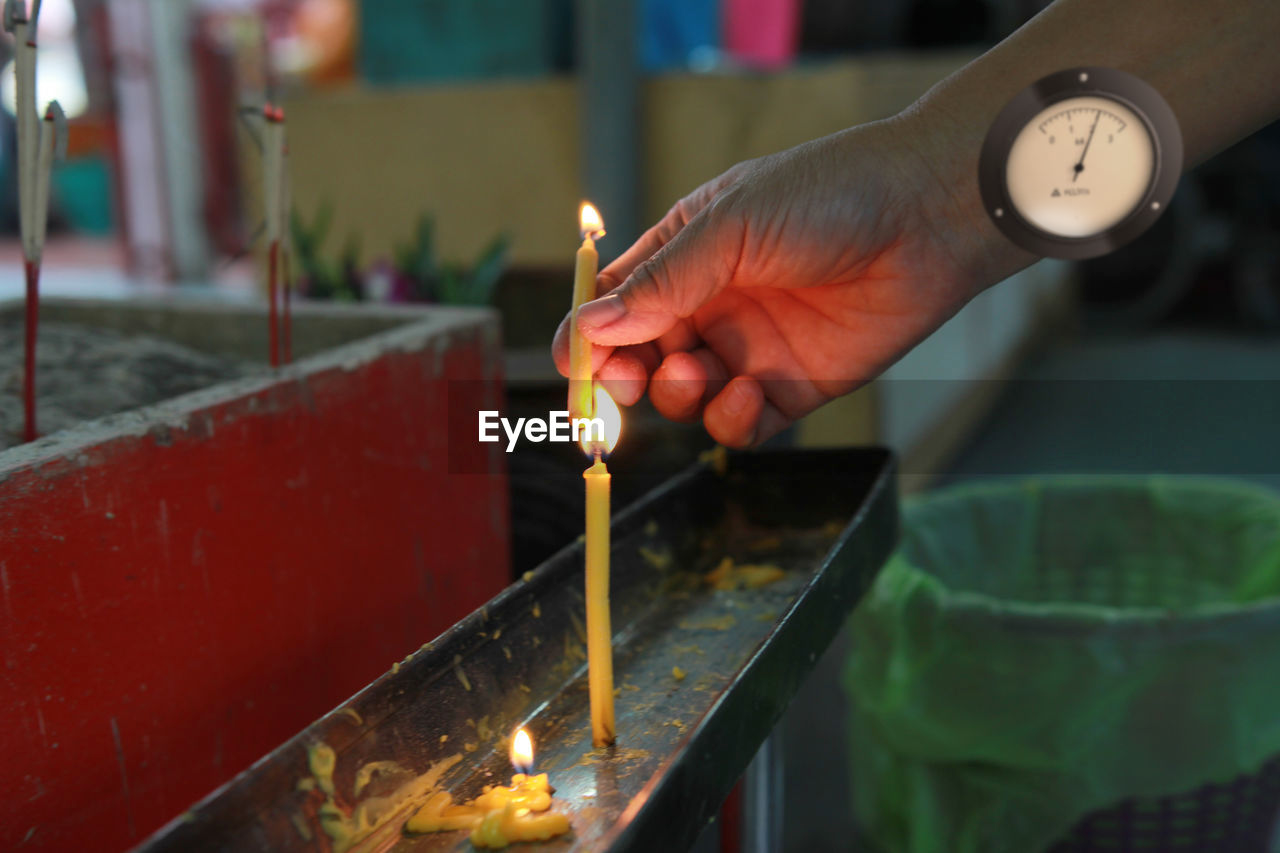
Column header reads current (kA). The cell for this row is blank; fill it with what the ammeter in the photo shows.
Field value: 2 kA
